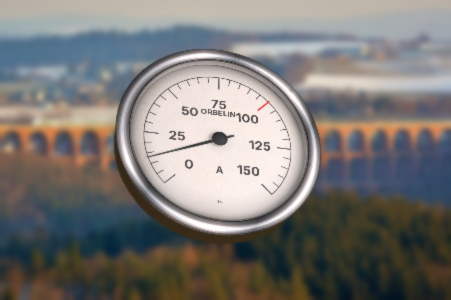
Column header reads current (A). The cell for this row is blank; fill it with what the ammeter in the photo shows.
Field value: 12.5 A
